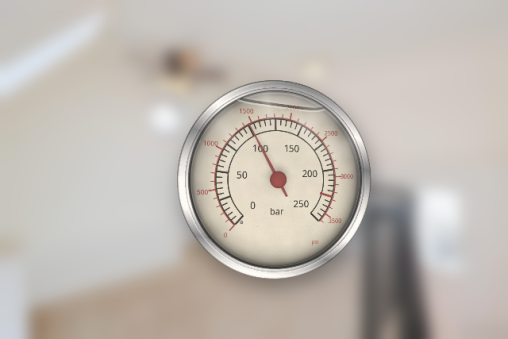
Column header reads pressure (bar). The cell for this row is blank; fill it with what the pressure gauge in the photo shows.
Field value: 100 bar
